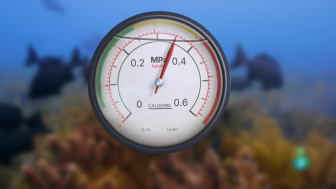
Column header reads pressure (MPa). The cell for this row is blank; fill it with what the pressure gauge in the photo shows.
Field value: 0.35 MPa
